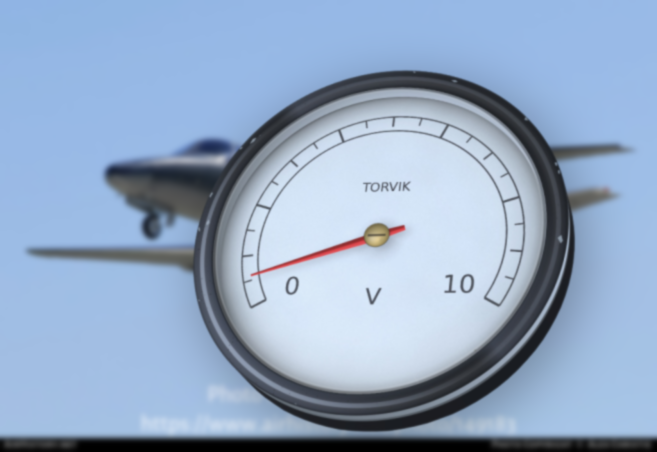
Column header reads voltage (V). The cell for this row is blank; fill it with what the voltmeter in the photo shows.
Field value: 0.5 V
